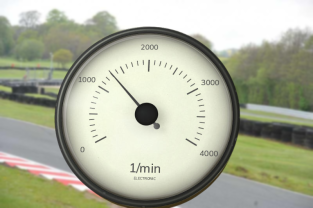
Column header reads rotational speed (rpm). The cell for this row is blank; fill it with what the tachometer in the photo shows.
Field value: 1300 rpm
